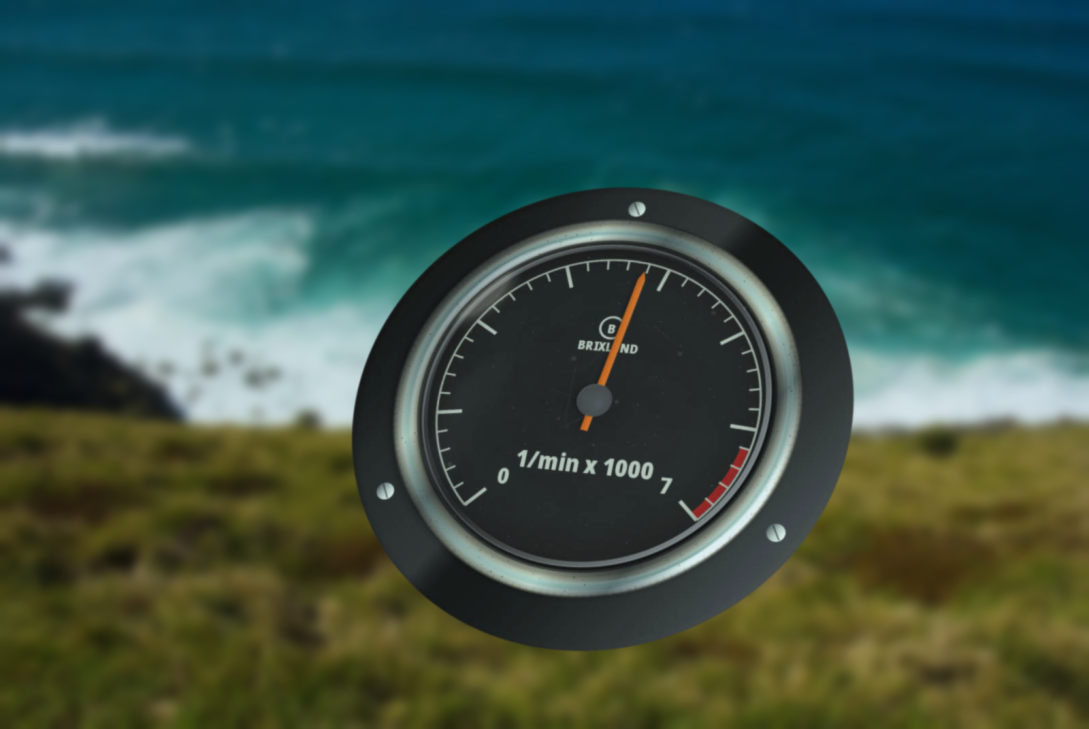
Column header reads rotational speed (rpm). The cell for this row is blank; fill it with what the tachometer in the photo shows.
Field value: 3800 rpm
